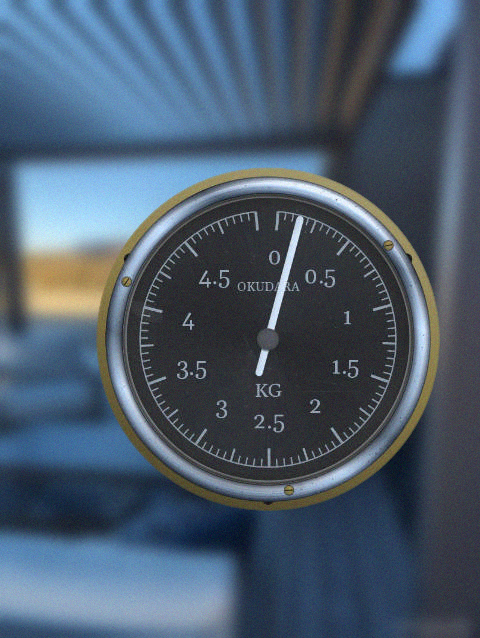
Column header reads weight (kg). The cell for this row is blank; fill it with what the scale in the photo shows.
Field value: 0.15 kg
